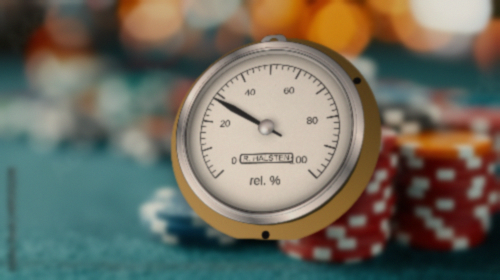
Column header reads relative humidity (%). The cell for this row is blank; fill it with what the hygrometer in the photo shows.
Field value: 28 %
